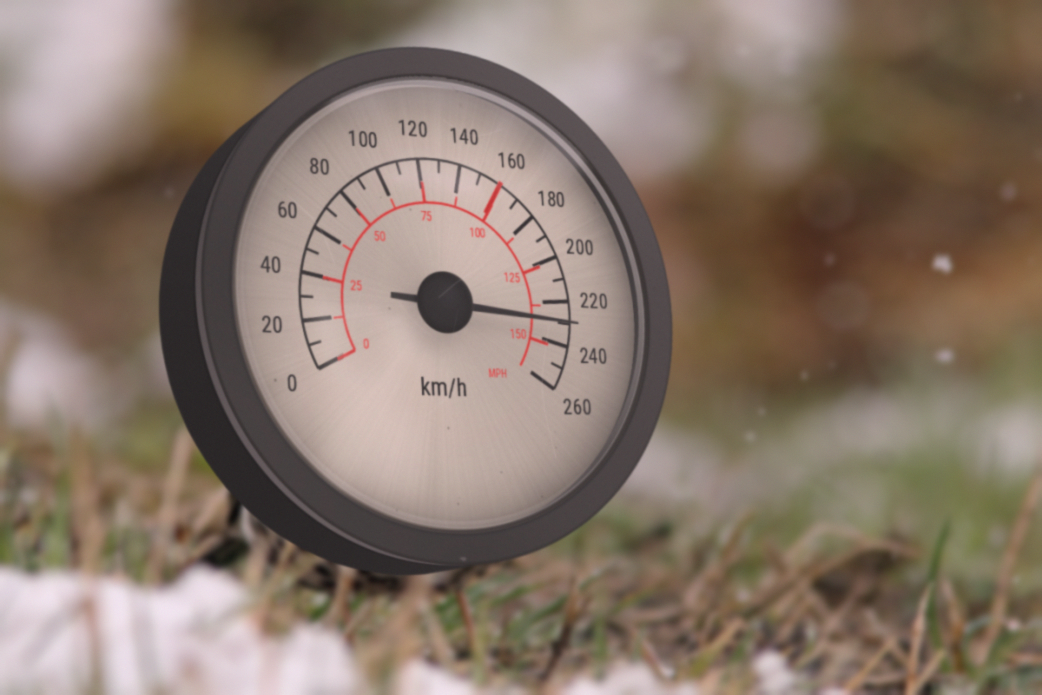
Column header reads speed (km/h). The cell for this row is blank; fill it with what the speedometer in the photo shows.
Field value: 230 km/h
